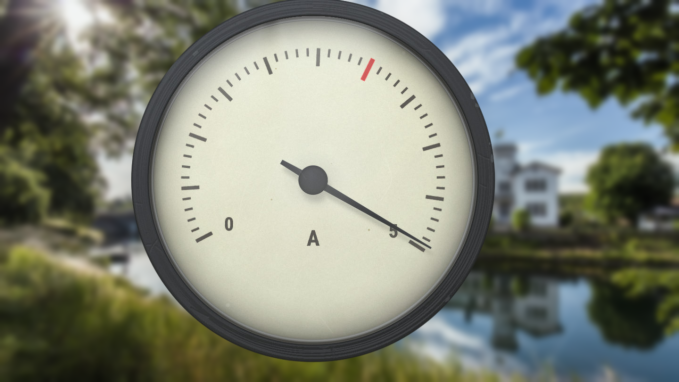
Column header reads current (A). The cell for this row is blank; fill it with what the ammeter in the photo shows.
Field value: 4.95 A
